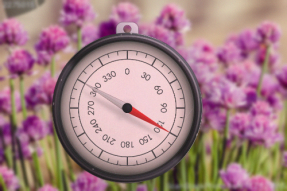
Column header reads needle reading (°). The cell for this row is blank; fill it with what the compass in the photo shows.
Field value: 120 °
